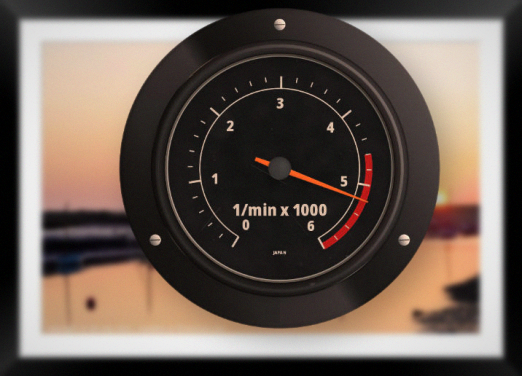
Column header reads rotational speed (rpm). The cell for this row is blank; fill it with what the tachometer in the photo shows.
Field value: 5200 rpm
